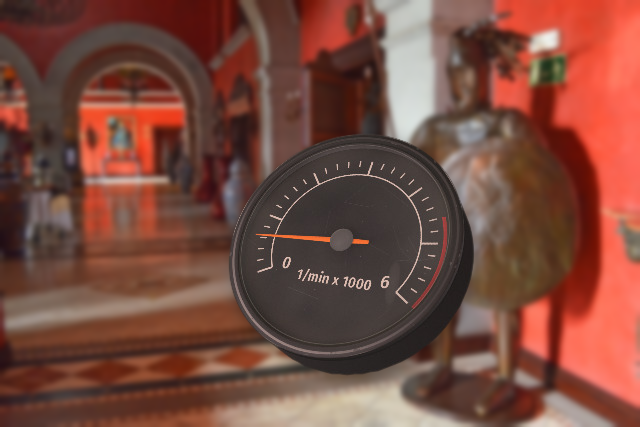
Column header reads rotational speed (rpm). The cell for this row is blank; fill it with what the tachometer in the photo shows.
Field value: 600 rpm
